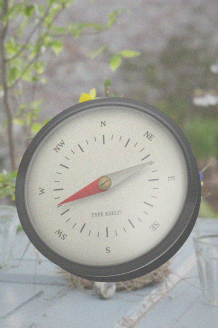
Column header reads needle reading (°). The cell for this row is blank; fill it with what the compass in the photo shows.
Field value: 250 °
